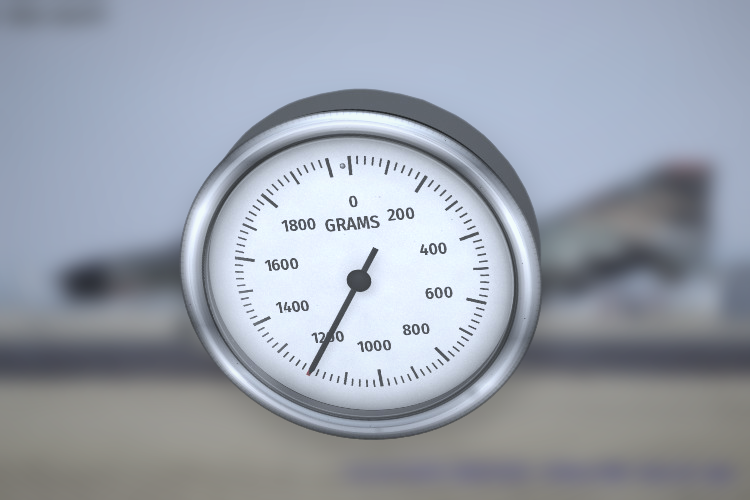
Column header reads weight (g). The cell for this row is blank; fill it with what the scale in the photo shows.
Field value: 1200 g
